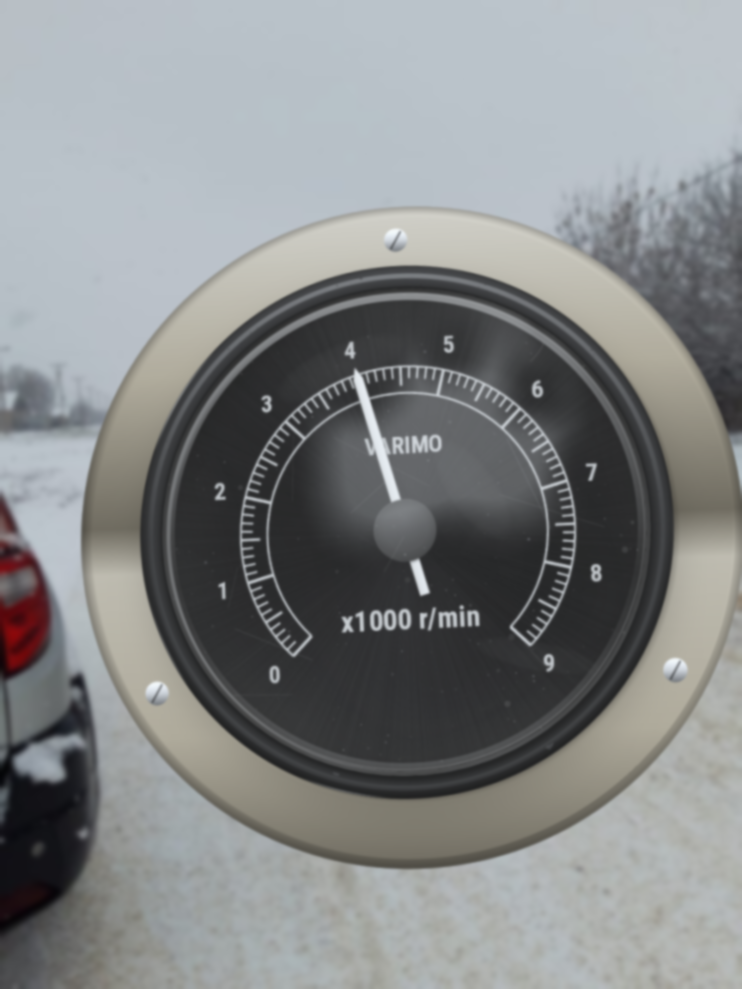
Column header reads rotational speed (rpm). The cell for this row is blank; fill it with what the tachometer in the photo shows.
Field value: 4000 rpm
